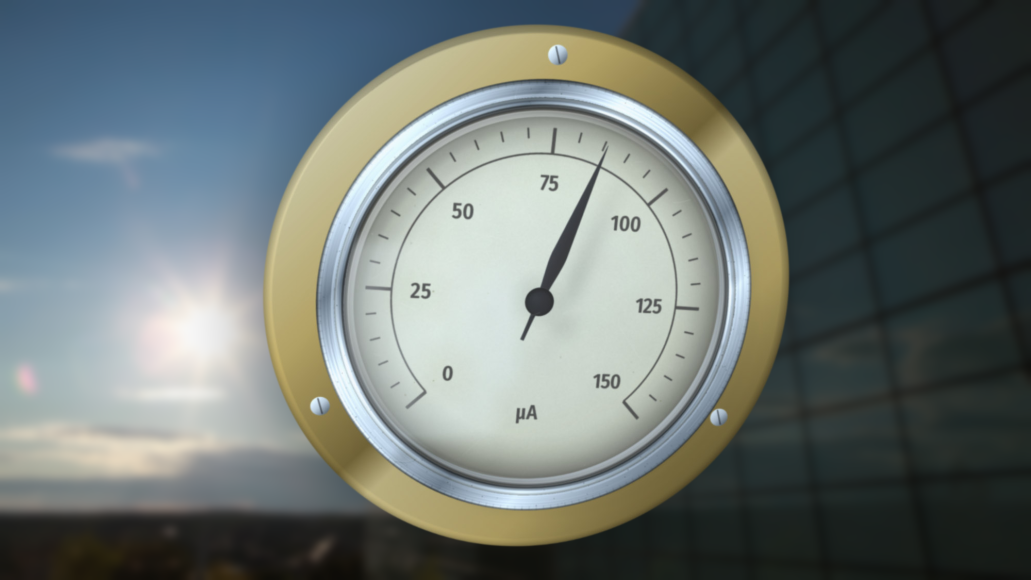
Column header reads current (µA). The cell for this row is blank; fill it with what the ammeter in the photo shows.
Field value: 85 µA
